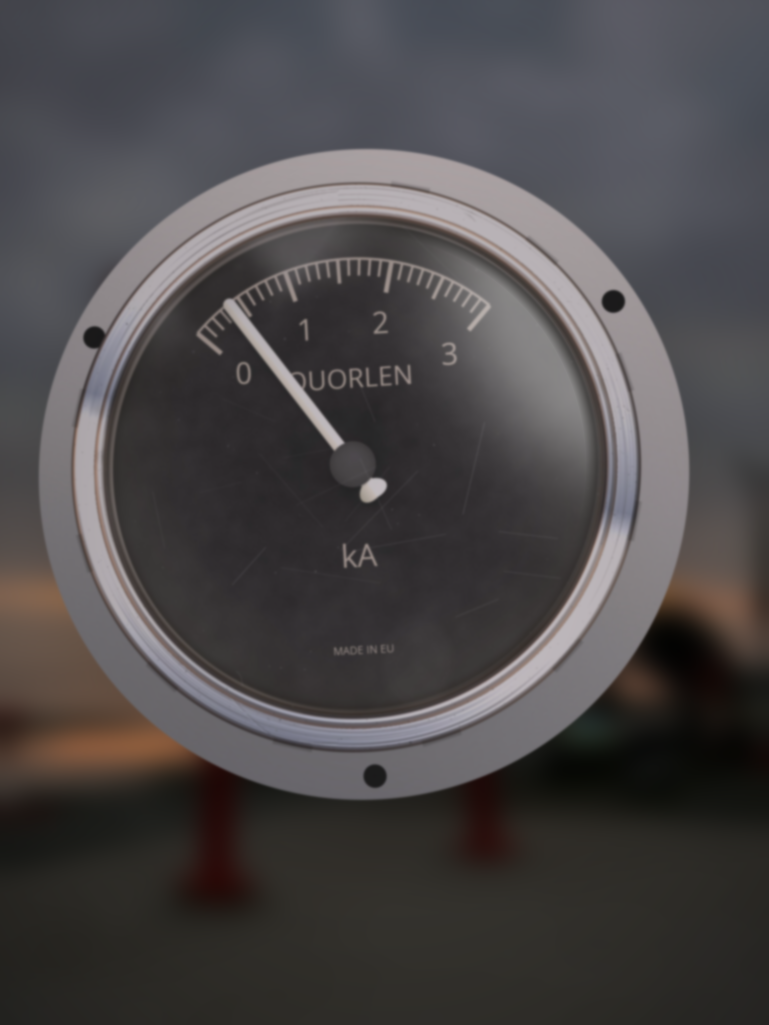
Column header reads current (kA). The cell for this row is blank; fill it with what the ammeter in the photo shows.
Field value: 0.4 kA
